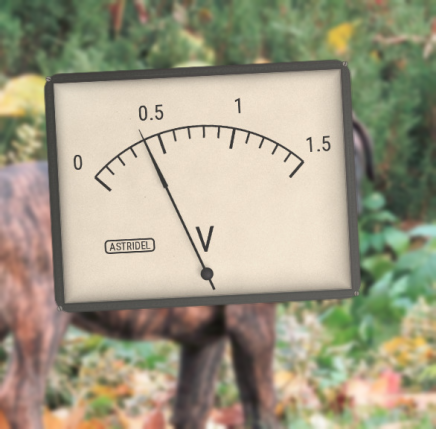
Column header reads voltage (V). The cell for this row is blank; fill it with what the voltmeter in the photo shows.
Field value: 0.4 V
